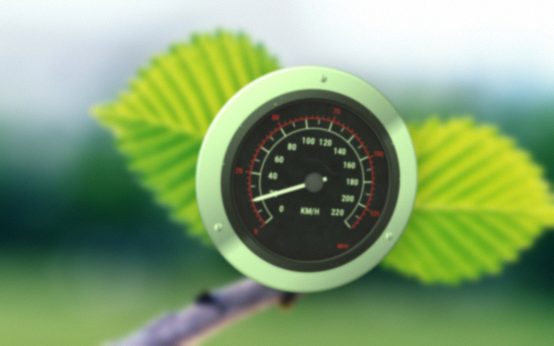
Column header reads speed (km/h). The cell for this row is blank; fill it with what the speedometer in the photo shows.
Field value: 20 km/h
